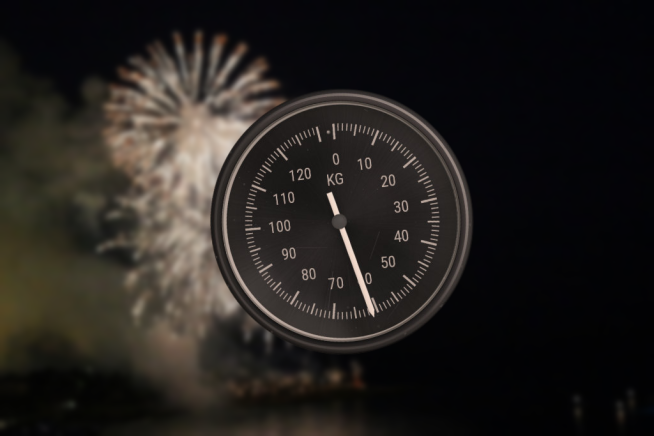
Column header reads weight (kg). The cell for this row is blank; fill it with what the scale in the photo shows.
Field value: 61 kg
